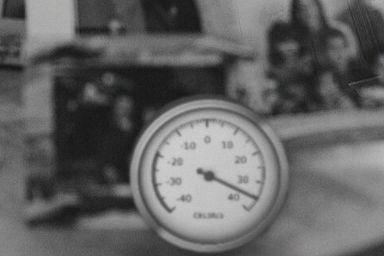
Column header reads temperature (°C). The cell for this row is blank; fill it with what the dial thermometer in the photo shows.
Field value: 35 °C
